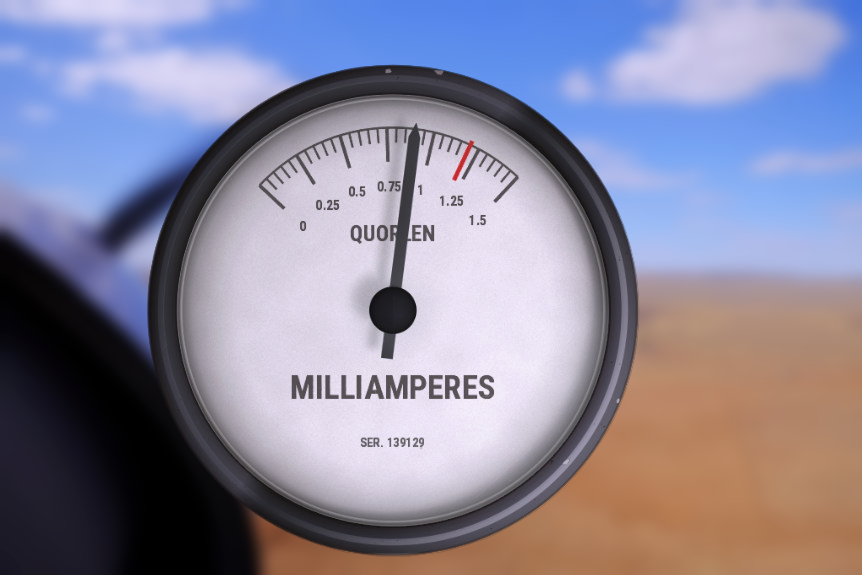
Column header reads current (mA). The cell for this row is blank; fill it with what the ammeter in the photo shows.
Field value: 0.9 mA
